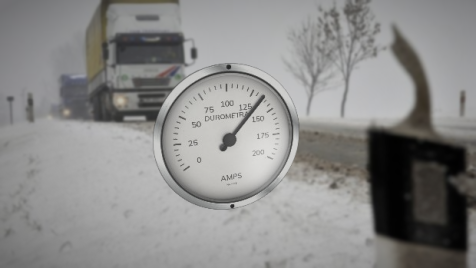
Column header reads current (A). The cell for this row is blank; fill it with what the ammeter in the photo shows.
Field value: 135 A
